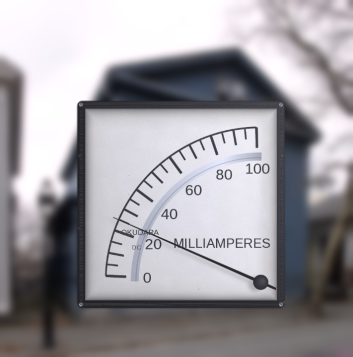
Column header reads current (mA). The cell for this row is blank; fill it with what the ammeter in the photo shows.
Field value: 25 mA
